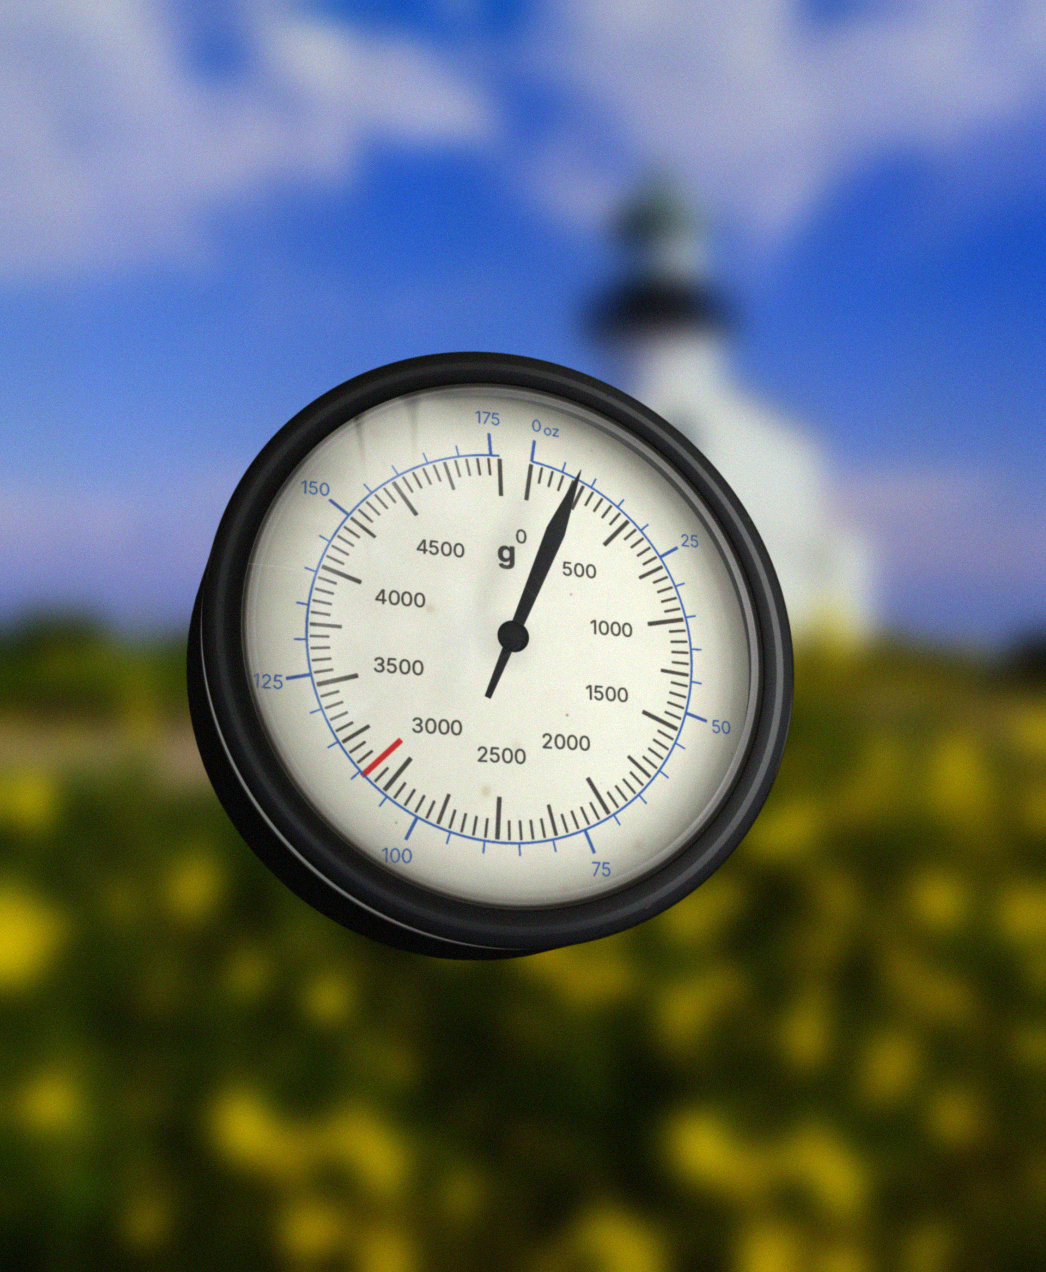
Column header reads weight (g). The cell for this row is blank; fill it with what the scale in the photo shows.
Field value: 200 g
